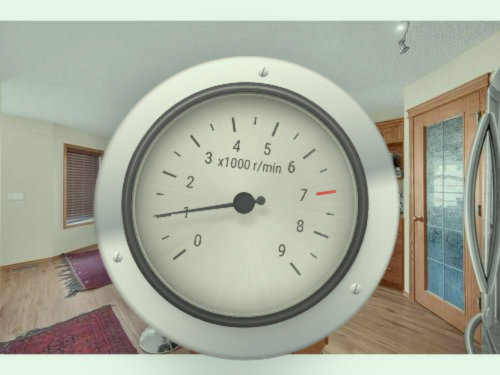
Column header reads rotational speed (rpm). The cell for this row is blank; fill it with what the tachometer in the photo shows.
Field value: 1000 rpm
